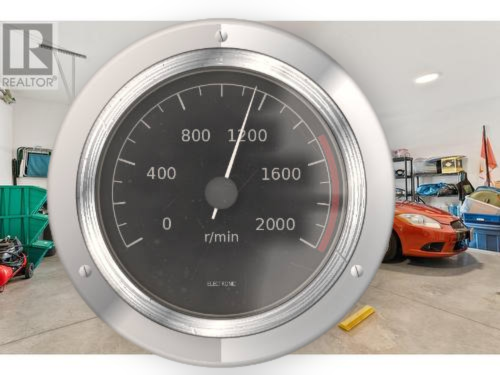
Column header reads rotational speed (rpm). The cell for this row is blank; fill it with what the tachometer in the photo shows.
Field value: 1150 rpm
